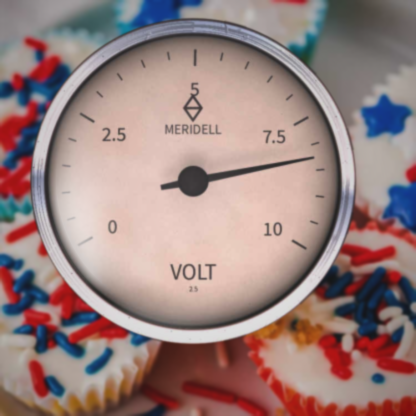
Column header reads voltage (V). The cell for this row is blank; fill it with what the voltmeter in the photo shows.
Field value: 8.25 V
